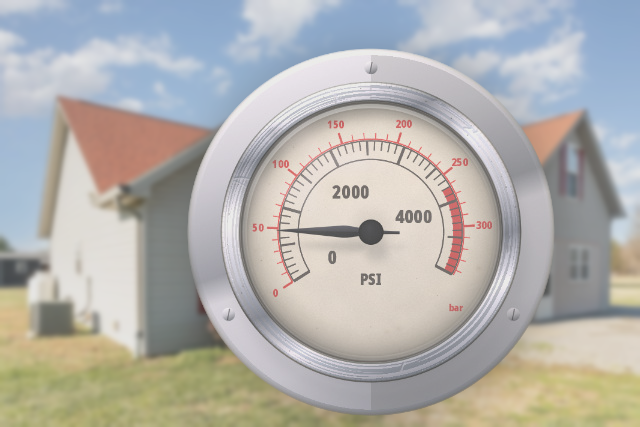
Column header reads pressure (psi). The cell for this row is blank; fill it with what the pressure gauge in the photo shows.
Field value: 700 psi
